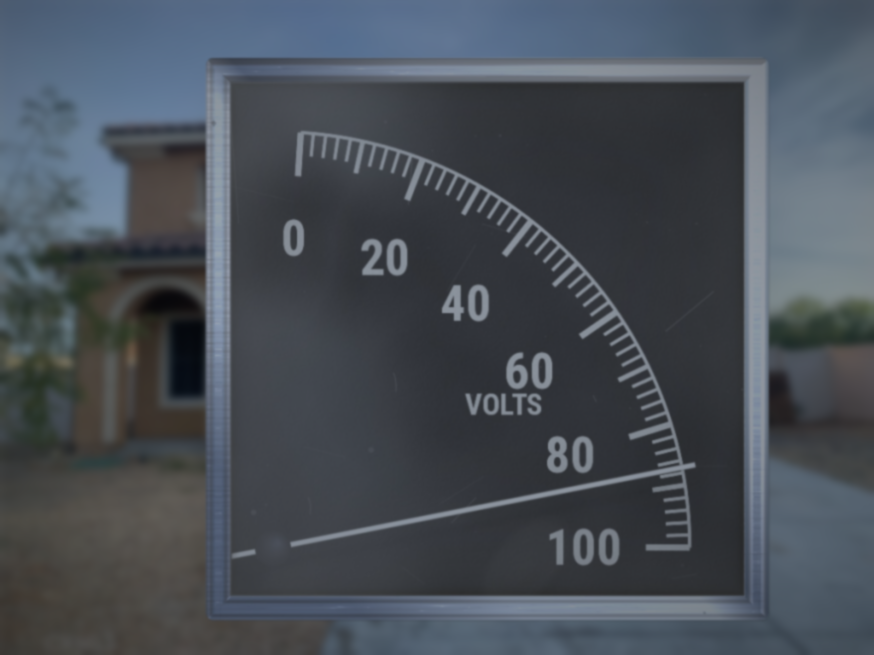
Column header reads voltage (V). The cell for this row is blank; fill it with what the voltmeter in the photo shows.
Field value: 87 V
